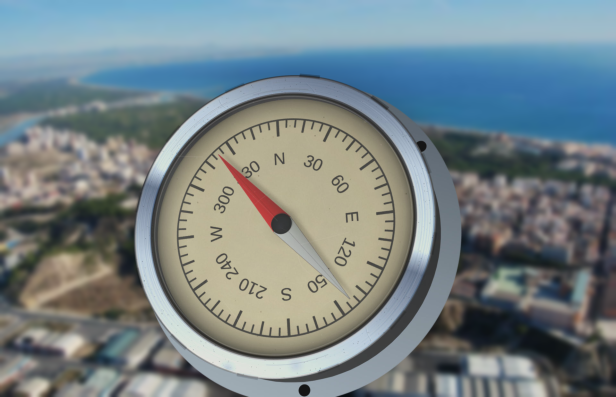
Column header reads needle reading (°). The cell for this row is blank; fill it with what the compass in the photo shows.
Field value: 322.5 °
